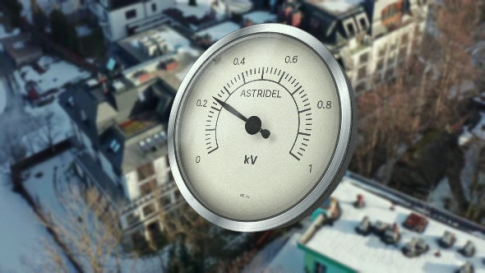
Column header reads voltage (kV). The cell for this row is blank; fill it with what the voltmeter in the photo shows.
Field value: 0.24 kV
